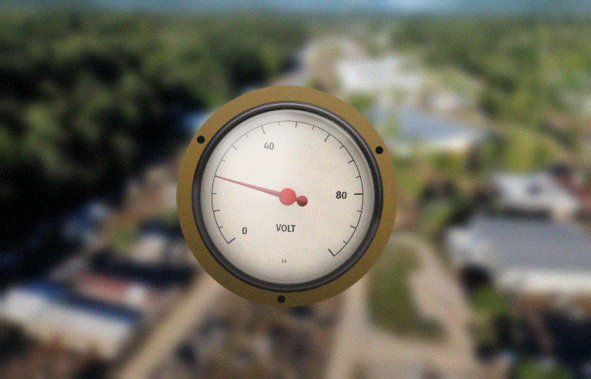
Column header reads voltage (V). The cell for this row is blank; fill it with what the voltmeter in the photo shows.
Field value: 20 V
